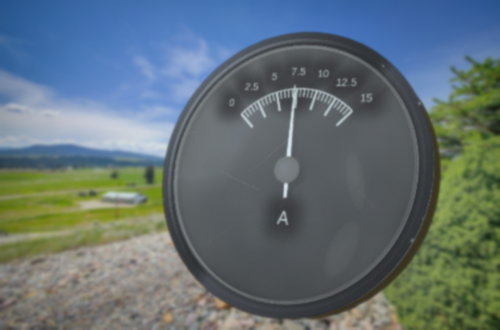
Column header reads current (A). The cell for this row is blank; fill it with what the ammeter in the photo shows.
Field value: 7.5 A
